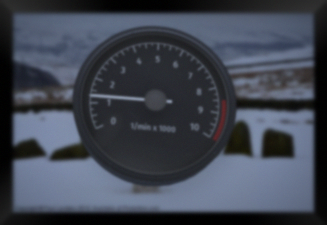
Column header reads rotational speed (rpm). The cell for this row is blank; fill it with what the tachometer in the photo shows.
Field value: 1250 rpm
